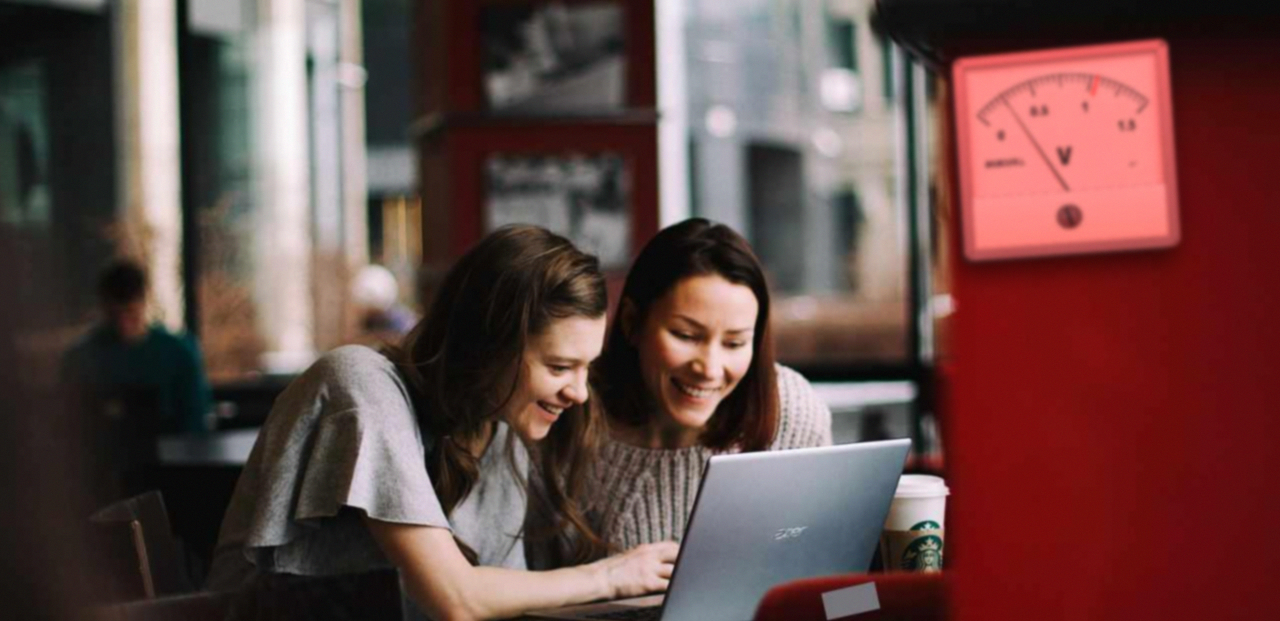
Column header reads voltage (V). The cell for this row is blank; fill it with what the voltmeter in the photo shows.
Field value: 0.25 V
